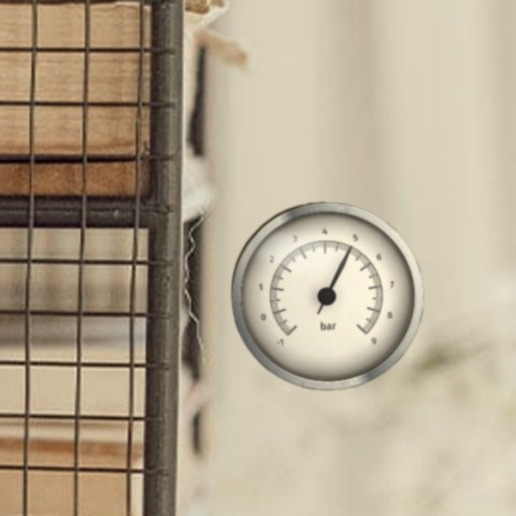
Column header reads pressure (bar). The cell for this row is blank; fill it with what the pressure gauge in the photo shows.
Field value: 5 bar
